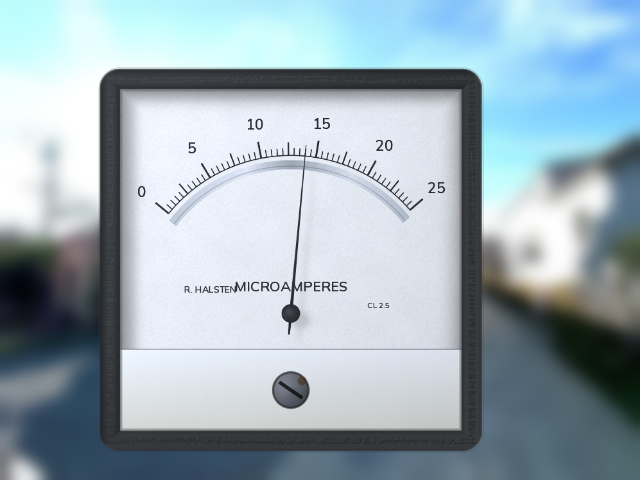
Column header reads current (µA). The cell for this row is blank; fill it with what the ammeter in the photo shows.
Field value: 14 µA
